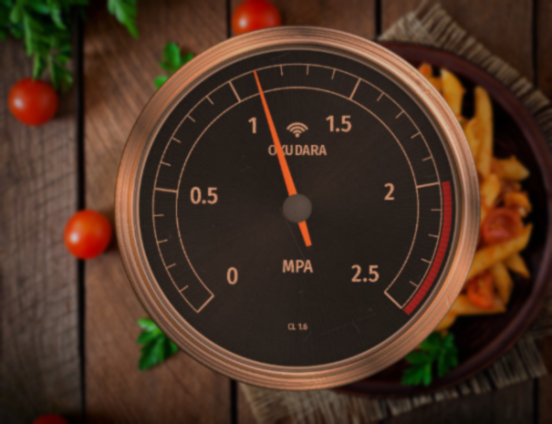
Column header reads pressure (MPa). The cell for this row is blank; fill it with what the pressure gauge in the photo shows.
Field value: 1.1 MPa
